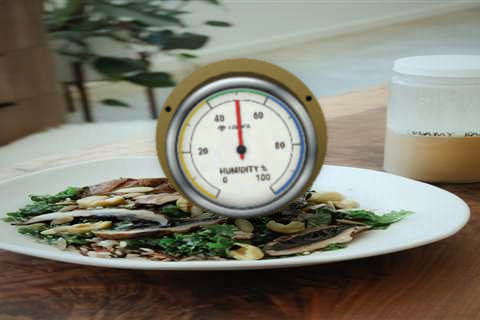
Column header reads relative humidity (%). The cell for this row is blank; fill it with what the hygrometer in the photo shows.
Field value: 50 %
